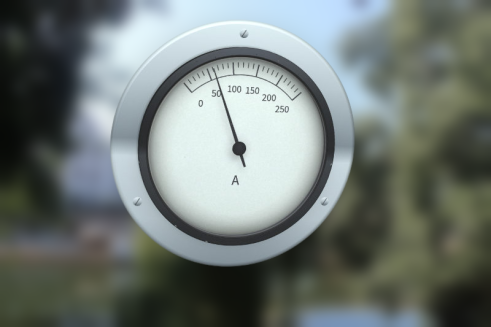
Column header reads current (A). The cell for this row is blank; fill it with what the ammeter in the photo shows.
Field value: 60 A
